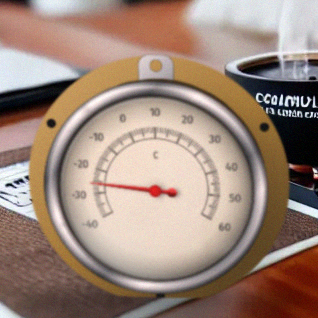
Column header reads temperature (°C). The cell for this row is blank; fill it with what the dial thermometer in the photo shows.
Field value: -25 °C
